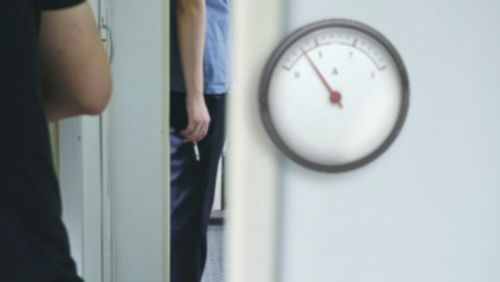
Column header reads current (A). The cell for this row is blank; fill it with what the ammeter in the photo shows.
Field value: 0.6 A
